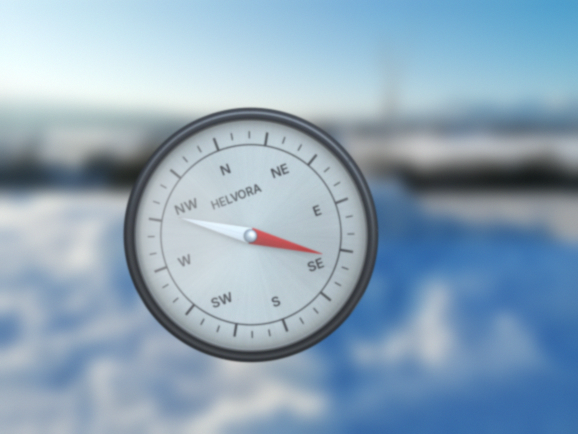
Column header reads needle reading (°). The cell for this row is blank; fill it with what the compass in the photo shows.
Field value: 125 °
